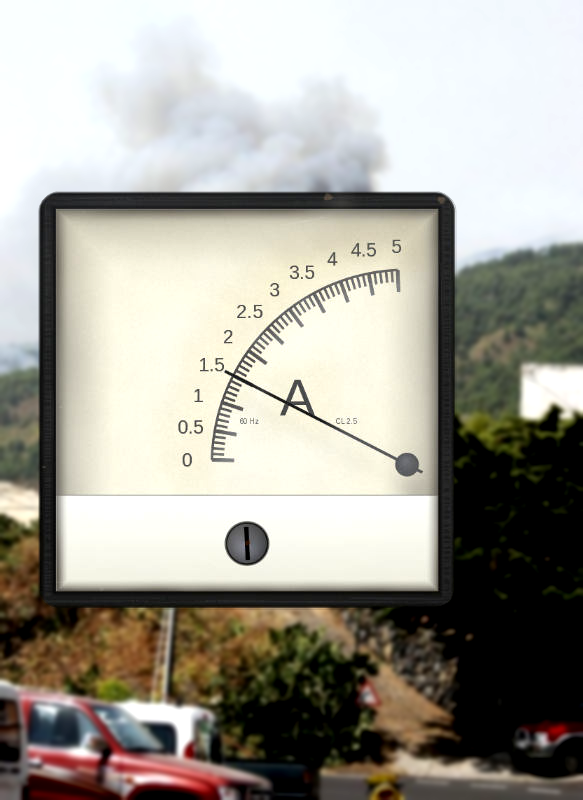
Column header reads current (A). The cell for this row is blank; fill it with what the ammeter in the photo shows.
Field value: 1.5 A
